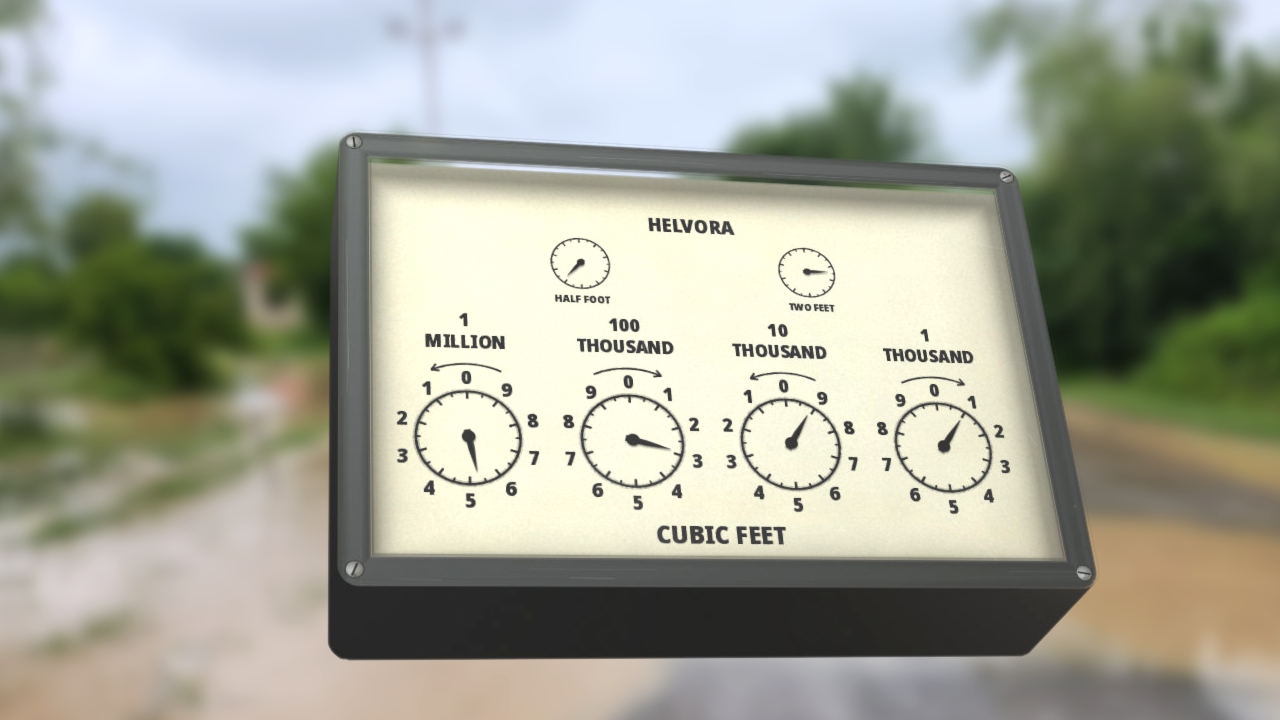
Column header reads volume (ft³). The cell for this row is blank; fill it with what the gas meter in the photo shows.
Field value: 529100 ft³
